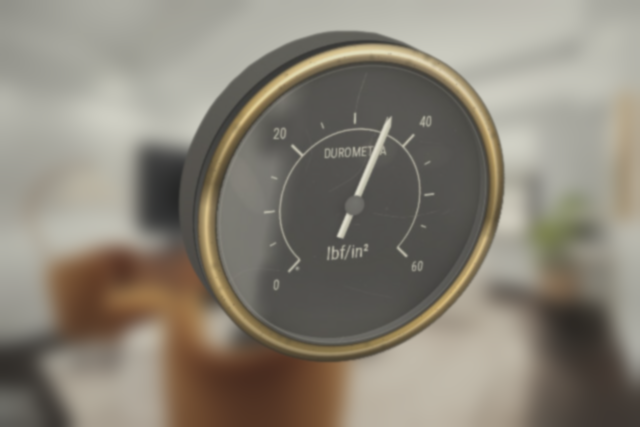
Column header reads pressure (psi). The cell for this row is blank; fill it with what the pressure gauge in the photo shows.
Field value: 35 psi
